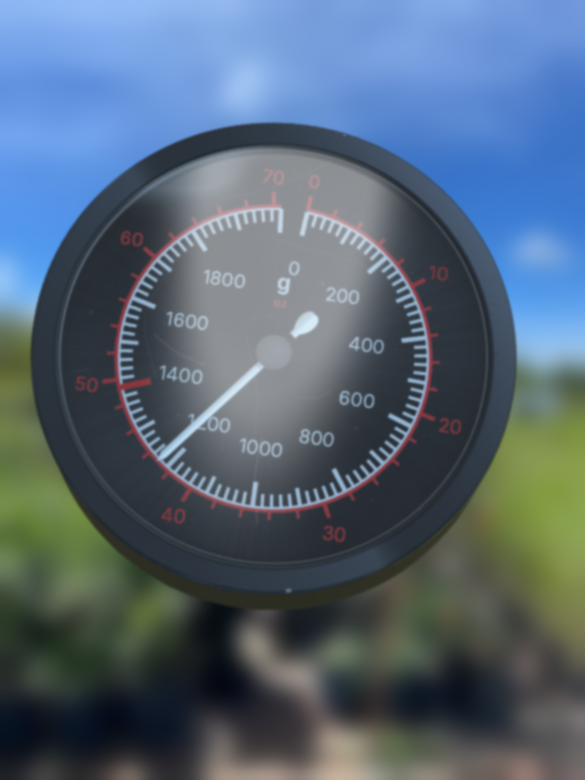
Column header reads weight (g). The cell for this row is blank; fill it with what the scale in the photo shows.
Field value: 1220 g
